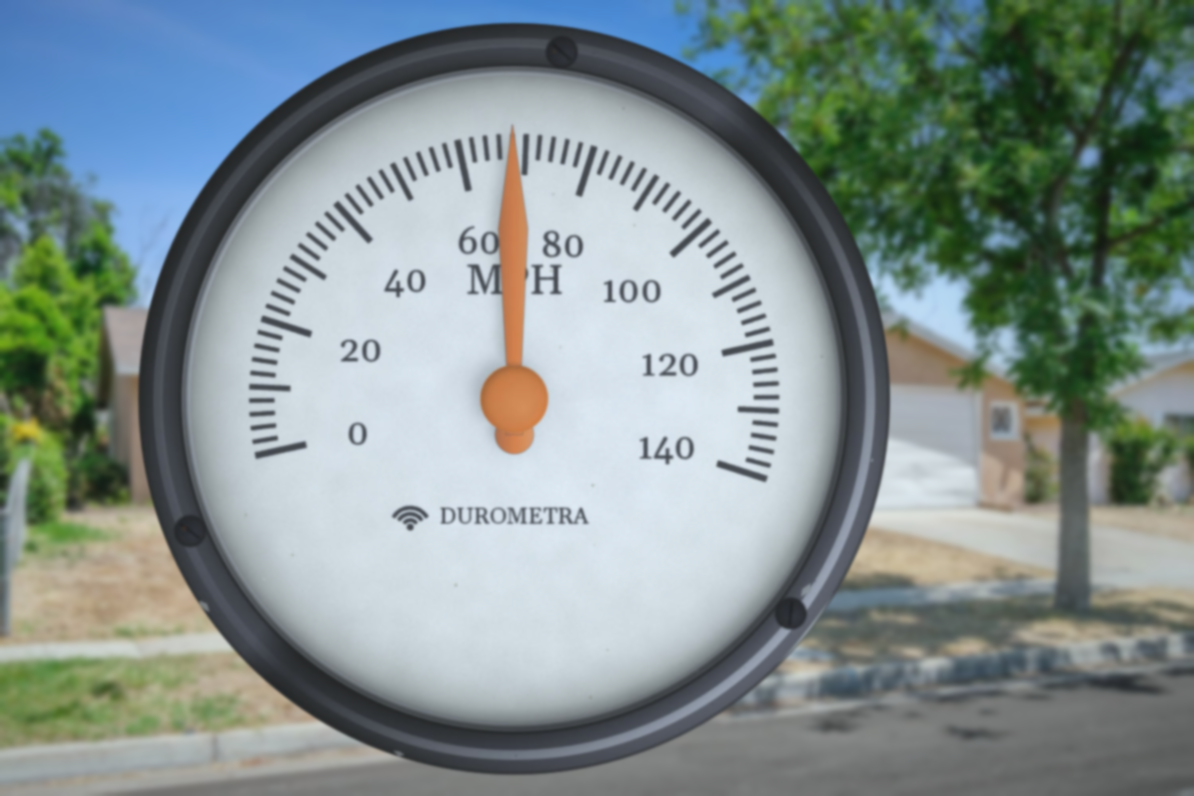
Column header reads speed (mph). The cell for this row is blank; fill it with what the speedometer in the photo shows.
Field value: 68 mph
